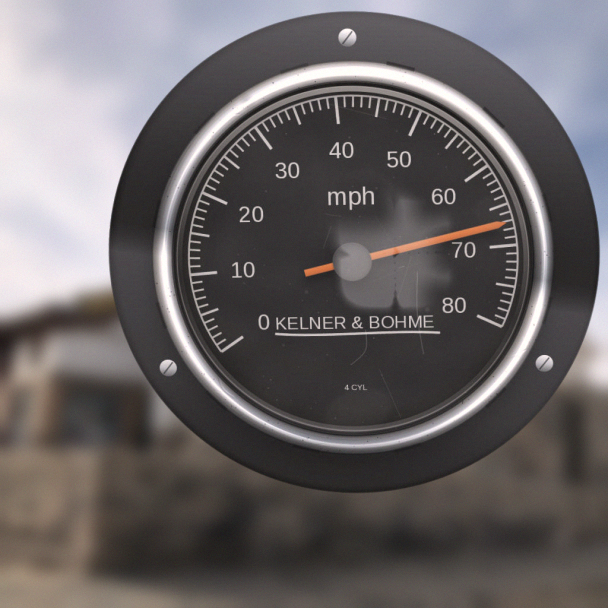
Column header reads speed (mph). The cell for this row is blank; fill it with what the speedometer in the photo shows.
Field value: 67 mph
